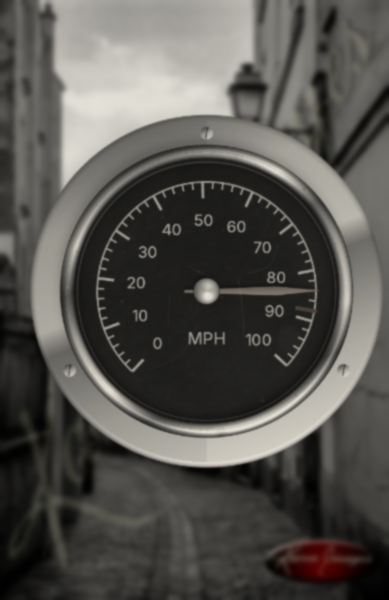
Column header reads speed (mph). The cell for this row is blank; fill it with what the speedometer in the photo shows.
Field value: 84 mph
